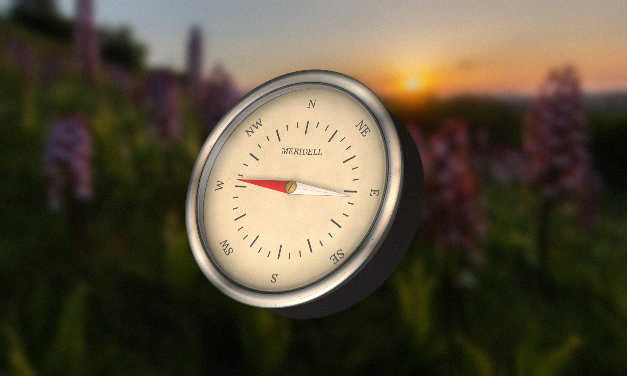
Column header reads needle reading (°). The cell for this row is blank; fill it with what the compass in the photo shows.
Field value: 275 °
